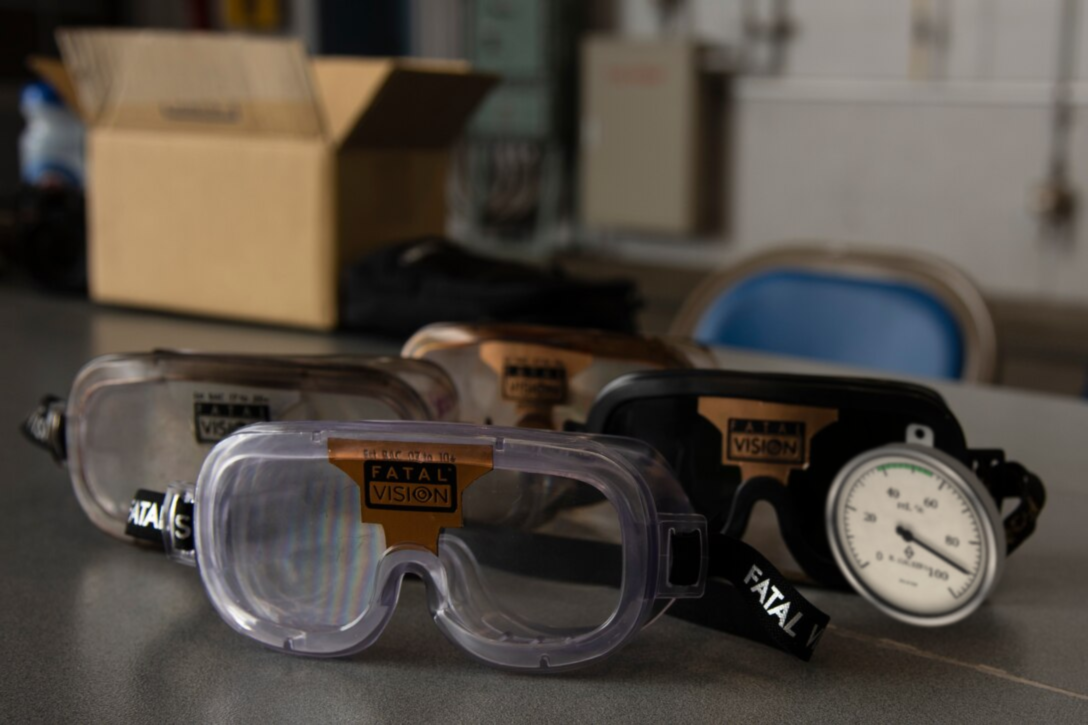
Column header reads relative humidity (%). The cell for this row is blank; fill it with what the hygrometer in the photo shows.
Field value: 90 %
